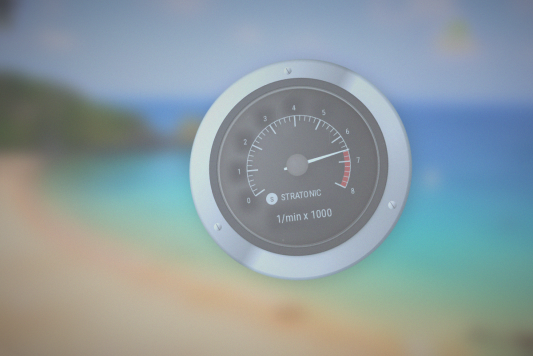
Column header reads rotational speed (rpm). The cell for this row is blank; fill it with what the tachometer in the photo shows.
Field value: 6600 rpm
